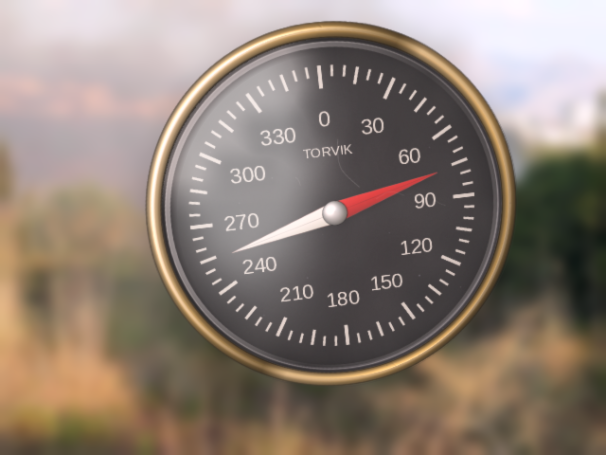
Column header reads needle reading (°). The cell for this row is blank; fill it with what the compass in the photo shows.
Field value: 75 °
